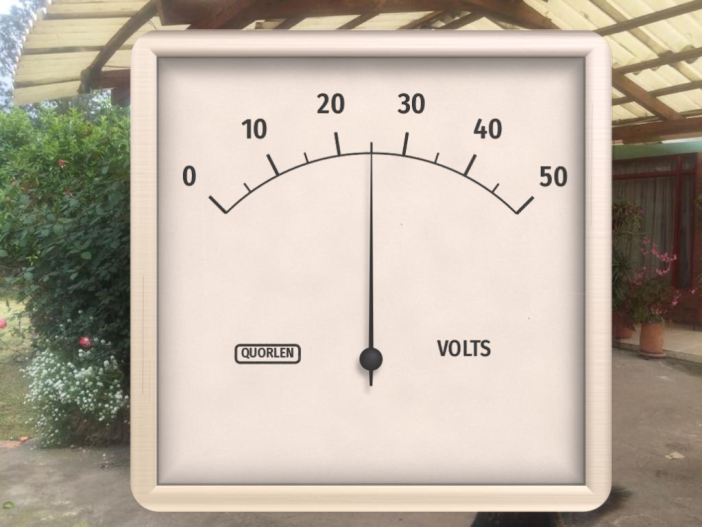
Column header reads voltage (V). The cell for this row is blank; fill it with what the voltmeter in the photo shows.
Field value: 25 V
